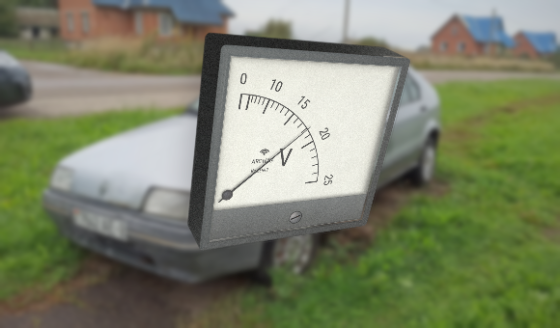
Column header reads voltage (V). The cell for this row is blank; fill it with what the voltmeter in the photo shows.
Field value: 18 V
